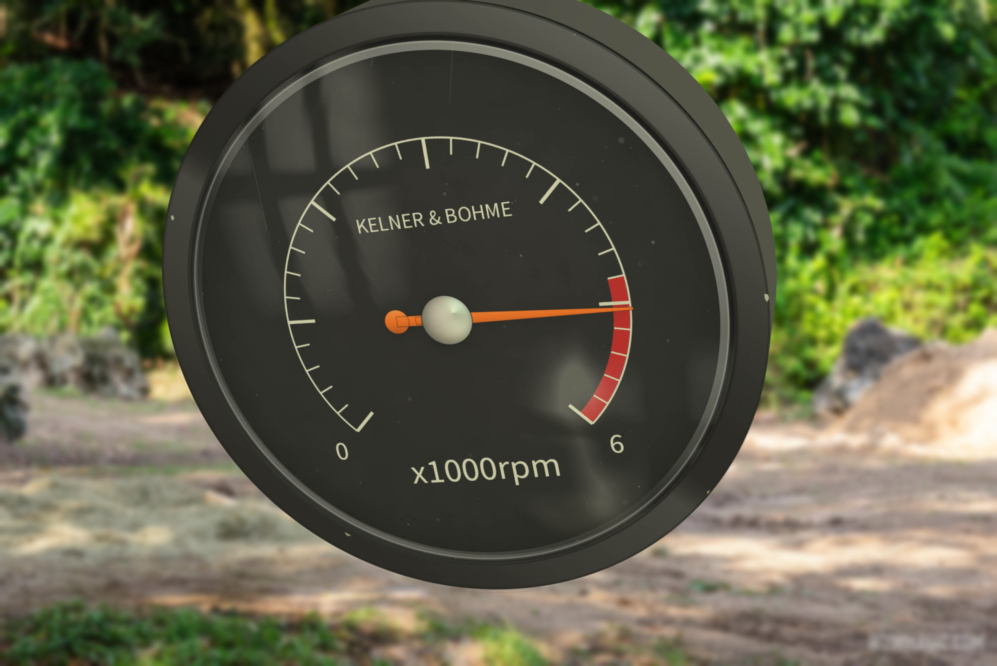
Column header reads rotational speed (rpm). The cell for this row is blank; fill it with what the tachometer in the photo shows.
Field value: 5000 rpm
